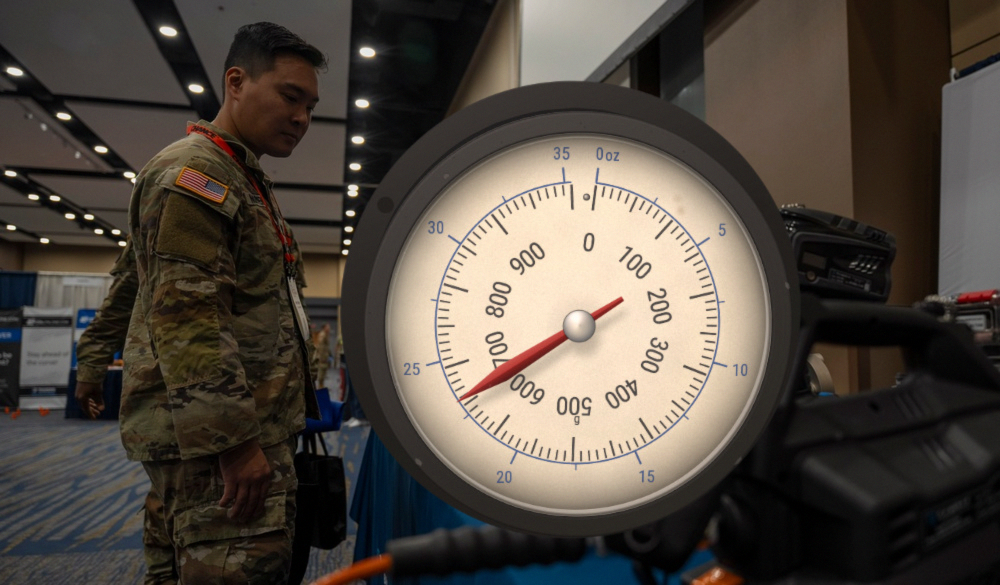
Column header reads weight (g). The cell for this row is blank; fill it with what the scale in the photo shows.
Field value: 660 g
